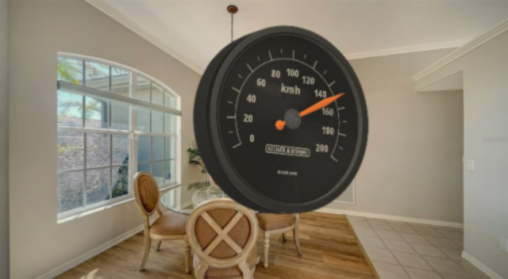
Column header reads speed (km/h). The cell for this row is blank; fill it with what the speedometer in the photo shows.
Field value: 150 km/h
